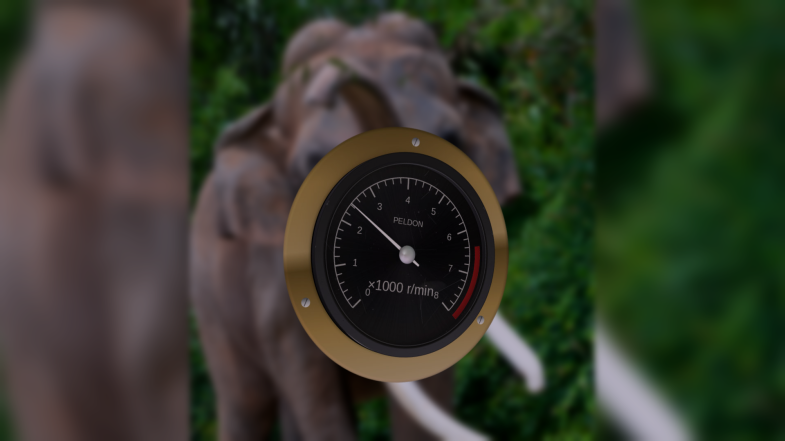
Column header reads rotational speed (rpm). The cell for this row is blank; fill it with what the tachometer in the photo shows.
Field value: 2400 rpm
